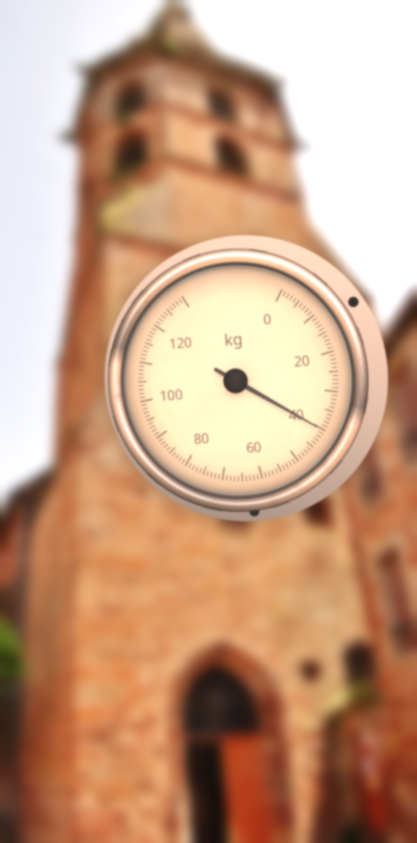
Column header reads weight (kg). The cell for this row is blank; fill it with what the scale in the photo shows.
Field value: 40 kg
